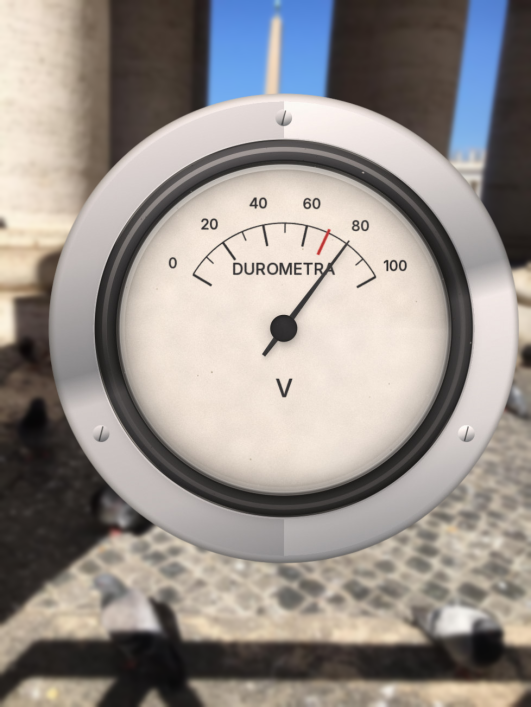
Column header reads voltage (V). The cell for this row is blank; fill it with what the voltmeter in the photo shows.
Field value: 80 V
